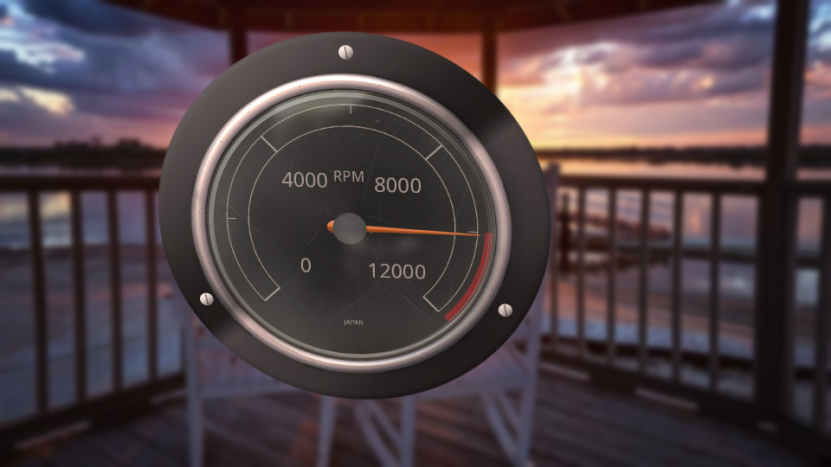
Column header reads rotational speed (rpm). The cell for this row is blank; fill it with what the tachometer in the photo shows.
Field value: 10000 rpm
